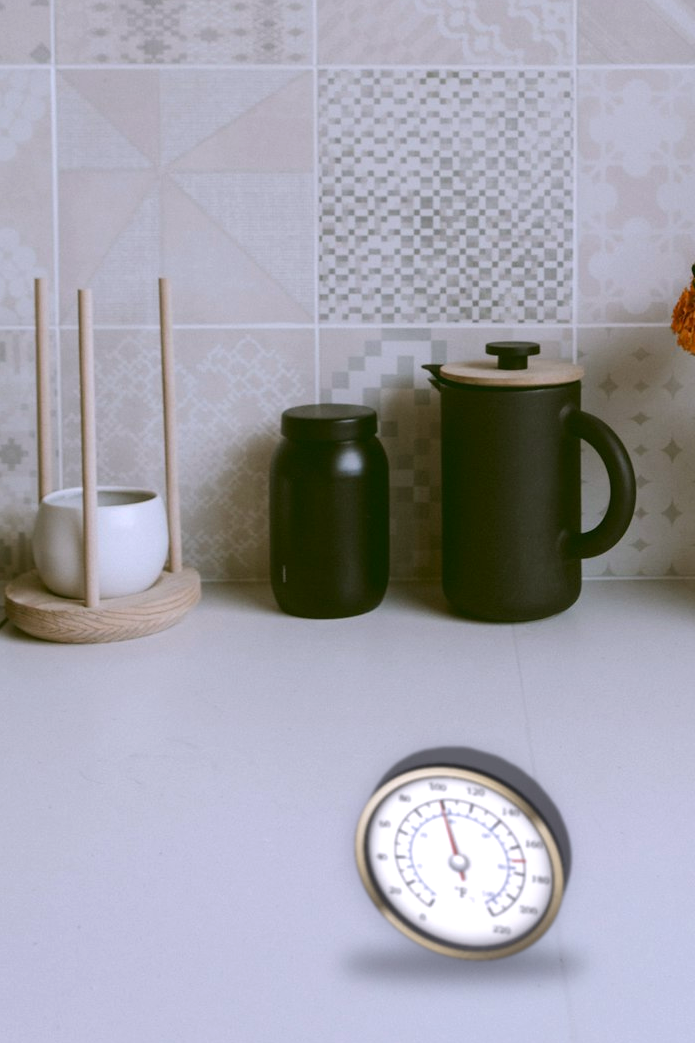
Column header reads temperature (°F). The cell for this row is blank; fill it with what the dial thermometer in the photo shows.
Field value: 100 °F
